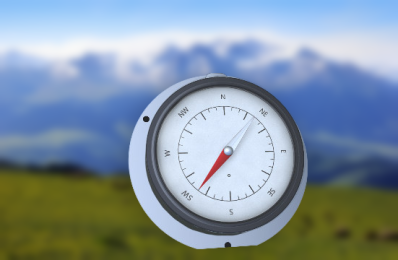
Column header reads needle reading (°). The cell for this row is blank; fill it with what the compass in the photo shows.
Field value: 220 °
